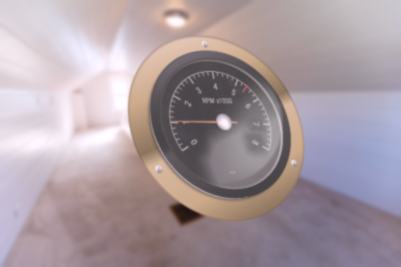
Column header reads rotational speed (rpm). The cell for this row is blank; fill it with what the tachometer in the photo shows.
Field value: 1000 rpm
